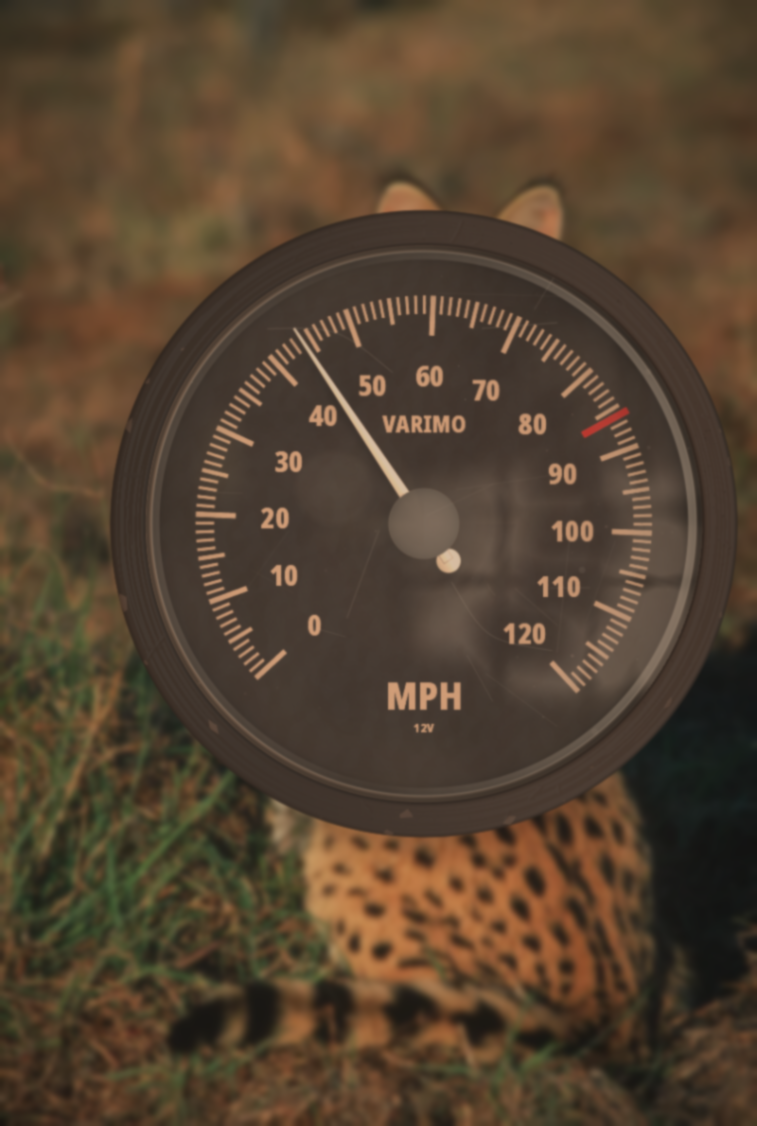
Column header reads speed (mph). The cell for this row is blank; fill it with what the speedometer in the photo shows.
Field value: 44 mph
